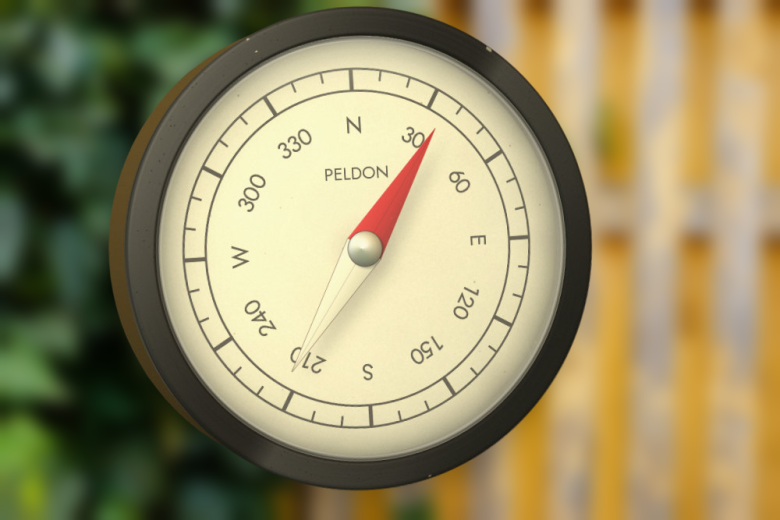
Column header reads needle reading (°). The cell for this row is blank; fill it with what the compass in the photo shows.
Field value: 35 °
